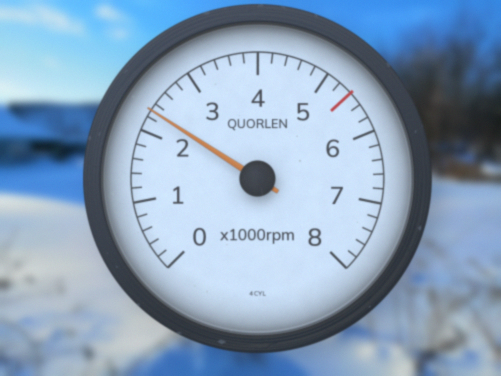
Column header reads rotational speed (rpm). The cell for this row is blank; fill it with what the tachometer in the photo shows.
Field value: 2300 rpm
